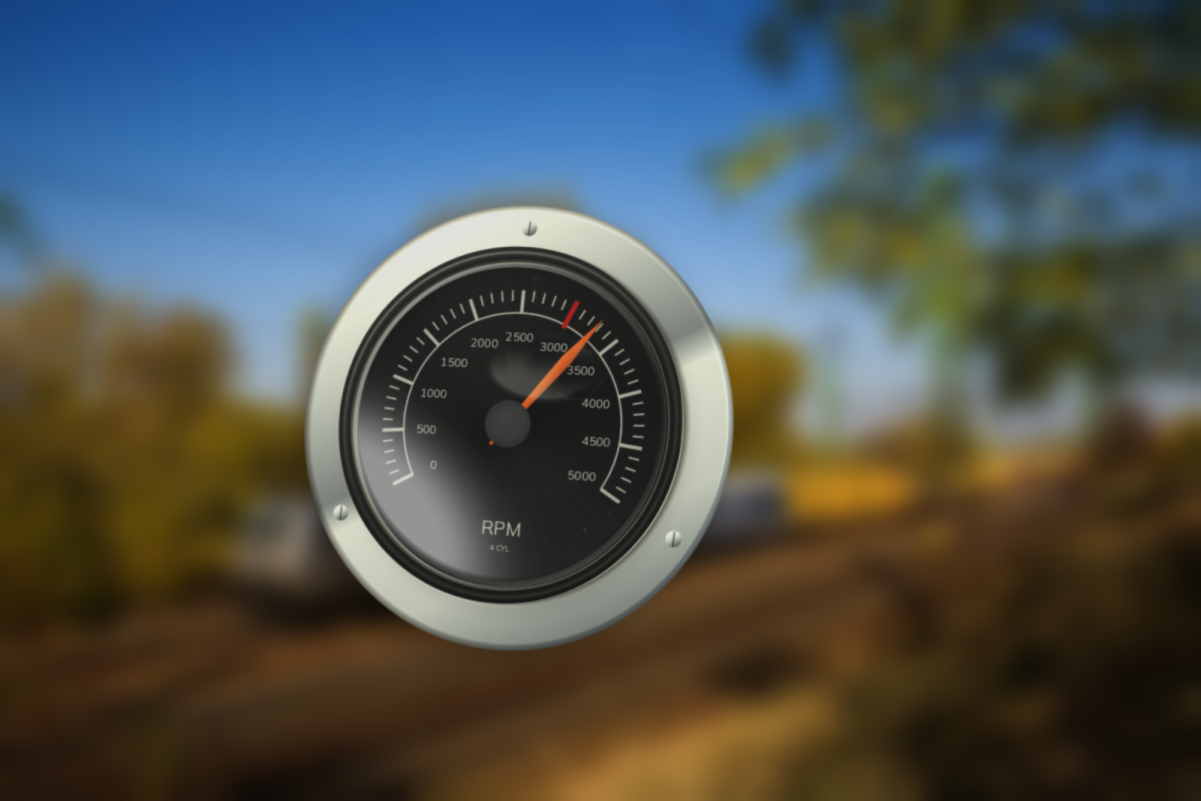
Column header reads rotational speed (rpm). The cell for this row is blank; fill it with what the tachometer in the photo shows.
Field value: 3300 rpm
